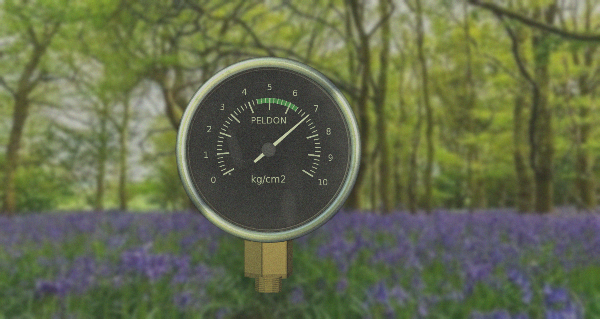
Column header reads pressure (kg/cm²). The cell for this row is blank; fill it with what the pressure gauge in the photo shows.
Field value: 7 kg/cm²
